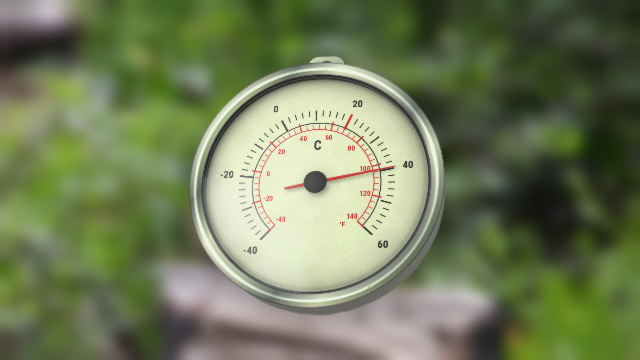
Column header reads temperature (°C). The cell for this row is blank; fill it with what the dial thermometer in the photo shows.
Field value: 40 °C
